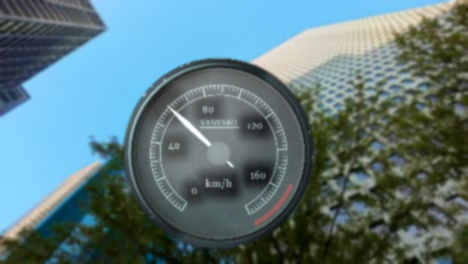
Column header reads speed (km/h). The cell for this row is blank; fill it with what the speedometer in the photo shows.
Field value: 60 km/h
